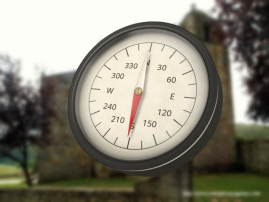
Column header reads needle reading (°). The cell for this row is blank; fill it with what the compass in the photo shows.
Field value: 180 °
